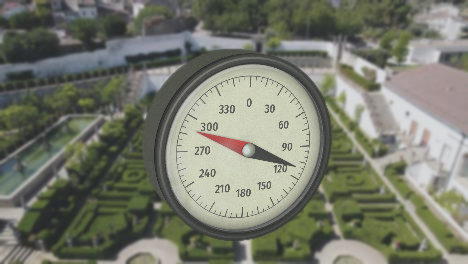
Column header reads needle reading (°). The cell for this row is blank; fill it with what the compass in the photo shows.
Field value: 290 °
